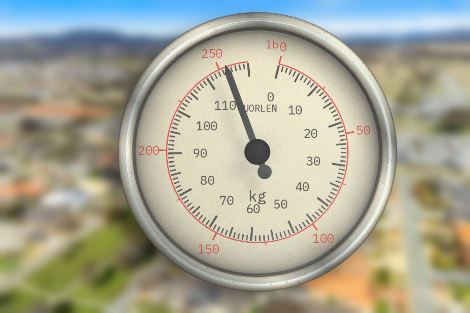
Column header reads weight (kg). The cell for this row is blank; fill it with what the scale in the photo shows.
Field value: 115 kg
